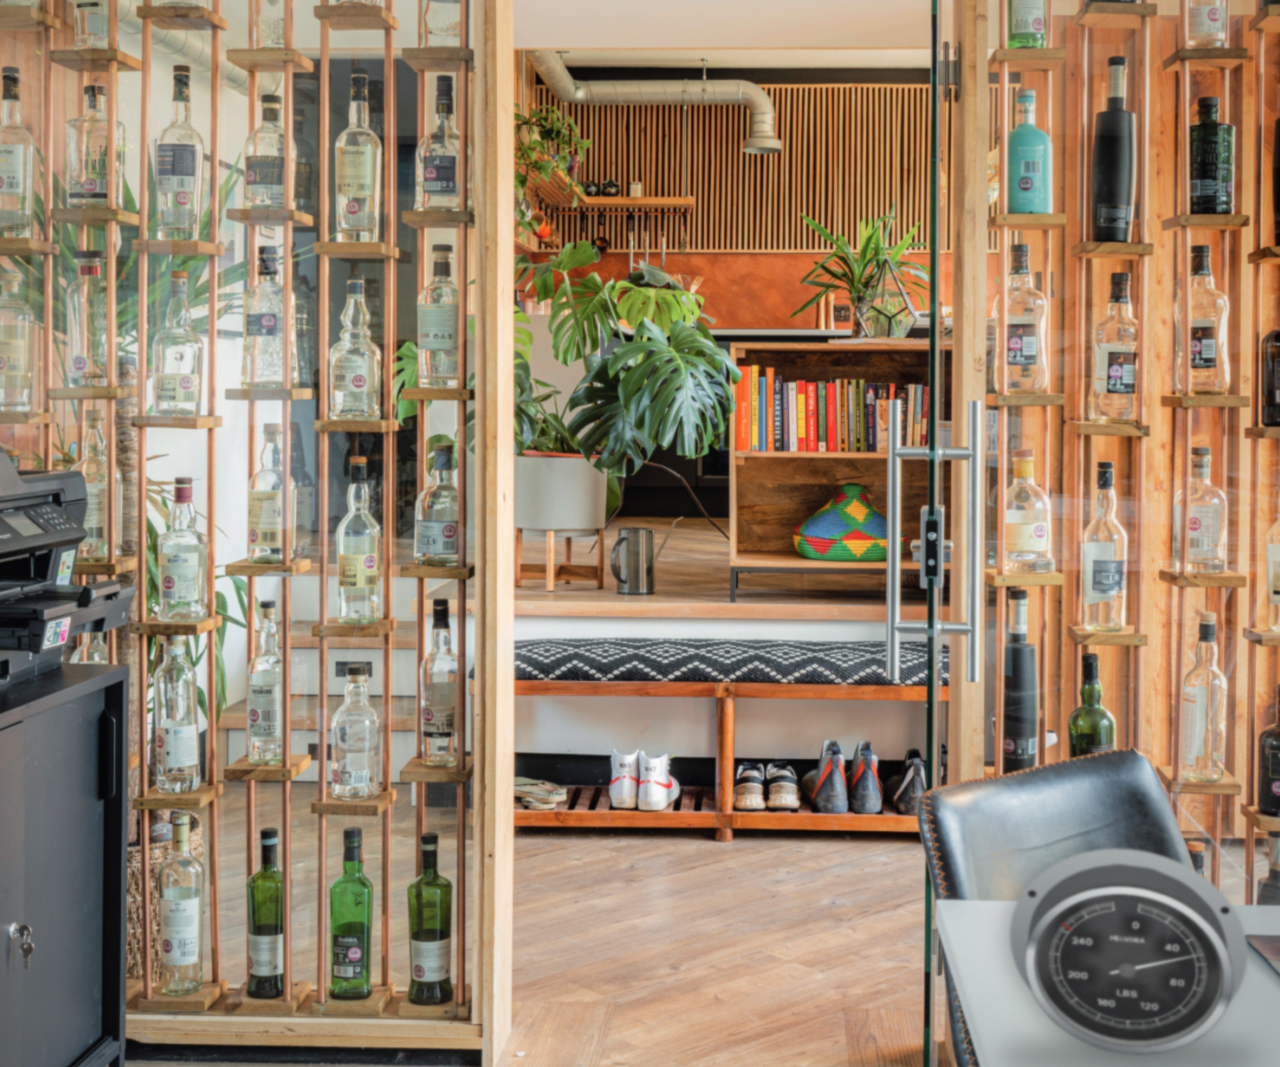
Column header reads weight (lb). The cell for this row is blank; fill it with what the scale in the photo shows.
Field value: 50 lb
